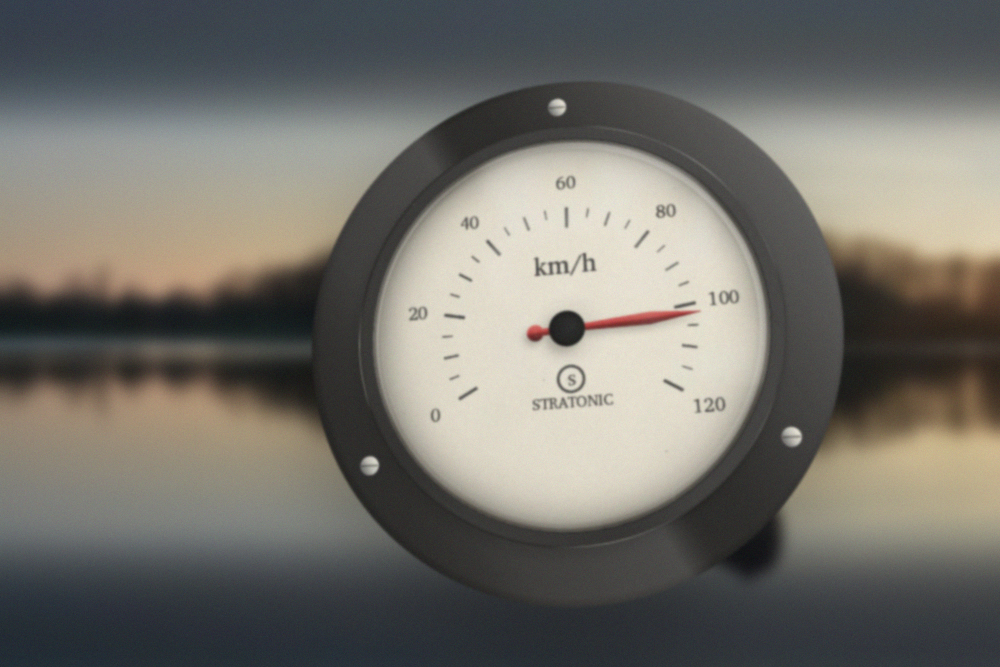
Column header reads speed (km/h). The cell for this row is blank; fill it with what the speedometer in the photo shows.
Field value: 102.5 km/h
